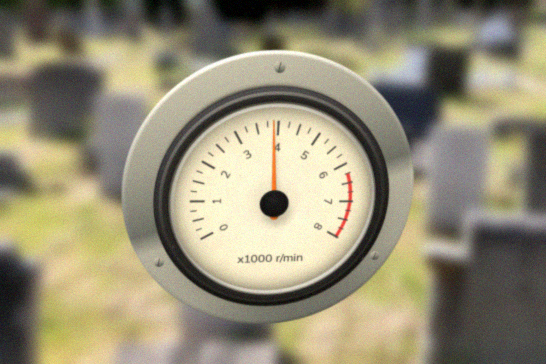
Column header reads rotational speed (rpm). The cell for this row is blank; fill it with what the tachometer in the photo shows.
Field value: 3875 rpm
